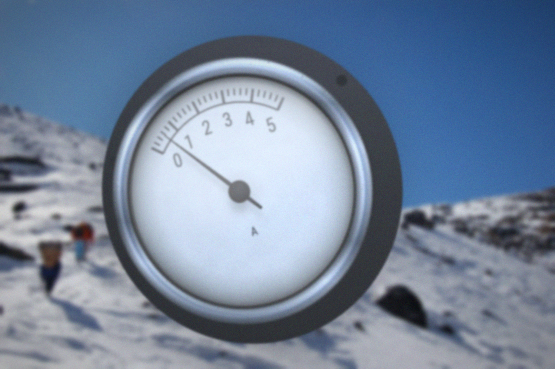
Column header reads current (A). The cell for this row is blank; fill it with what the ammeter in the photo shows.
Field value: 0.6 A
